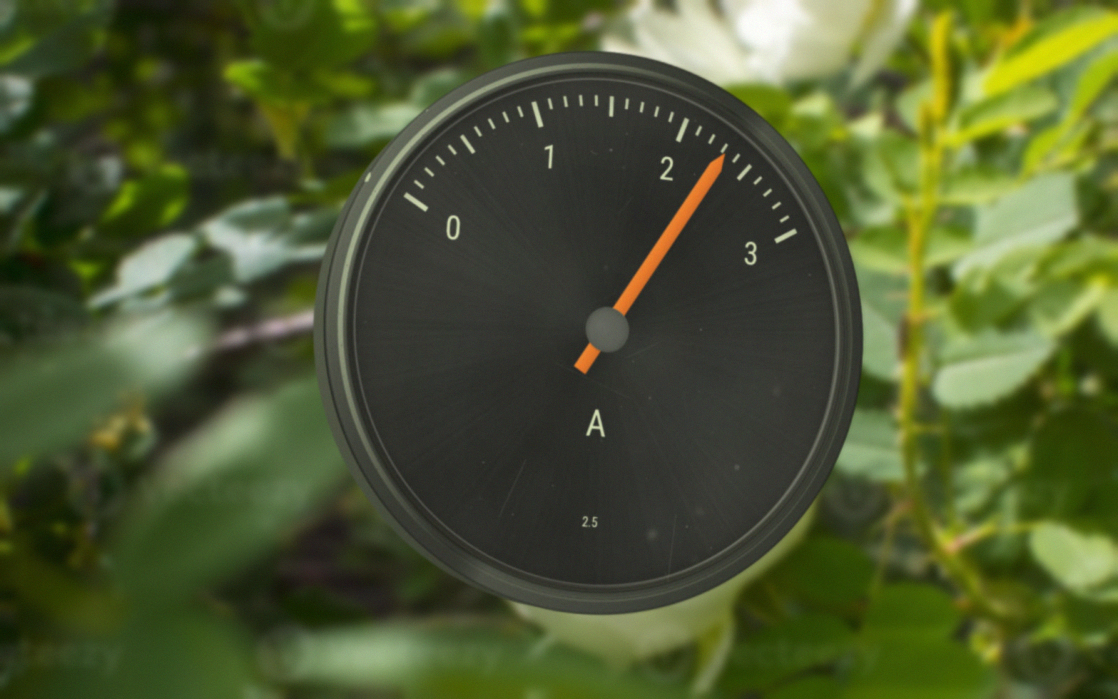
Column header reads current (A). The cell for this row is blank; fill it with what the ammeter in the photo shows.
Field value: 2.3 A
